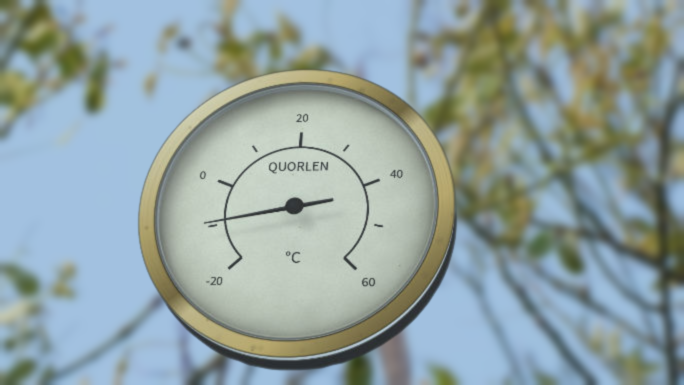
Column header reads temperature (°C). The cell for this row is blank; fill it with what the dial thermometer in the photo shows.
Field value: -10 °C
